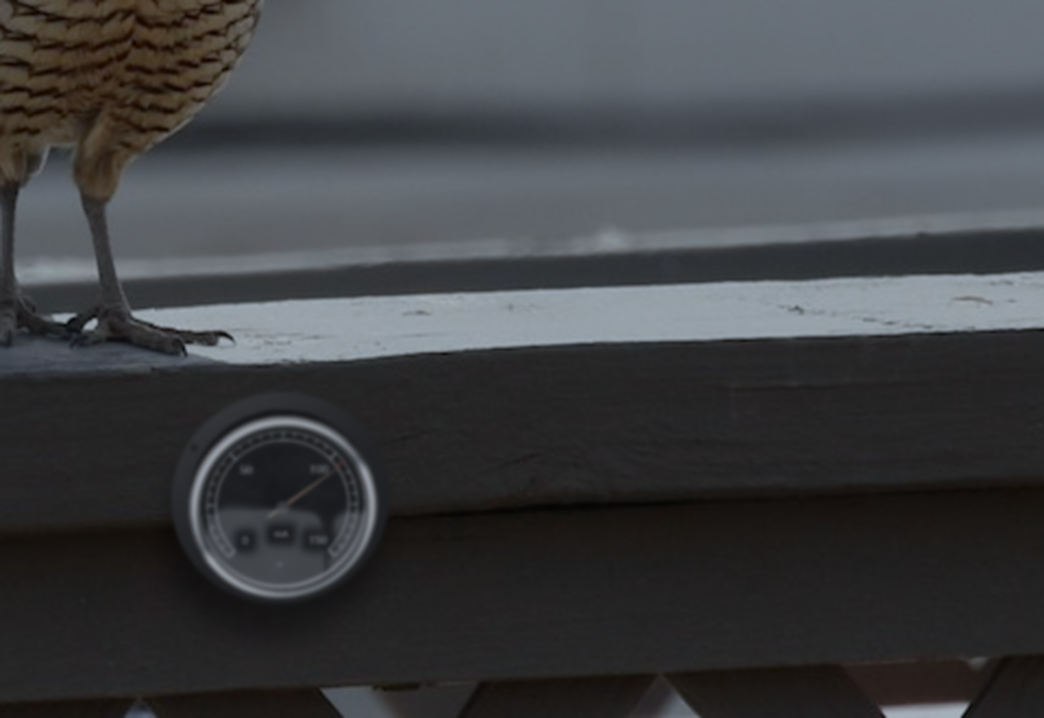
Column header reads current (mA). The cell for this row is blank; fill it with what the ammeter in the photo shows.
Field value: 105 mA
